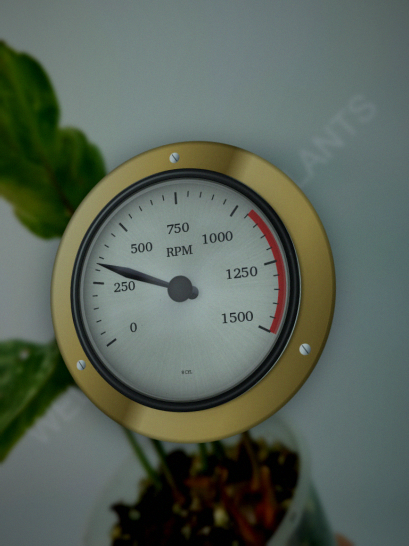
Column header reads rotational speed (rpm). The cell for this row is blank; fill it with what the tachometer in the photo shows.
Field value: 325 rpm
